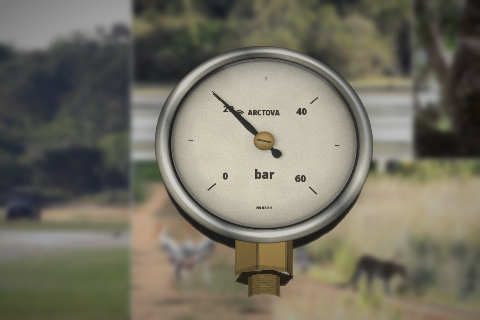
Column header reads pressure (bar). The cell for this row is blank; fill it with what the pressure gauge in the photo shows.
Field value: 20 bar
